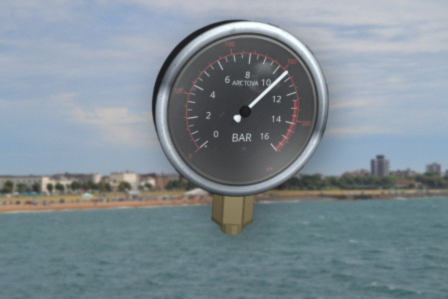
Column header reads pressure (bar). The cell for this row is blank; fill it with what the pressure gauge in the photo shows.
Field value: 10.5 bar
